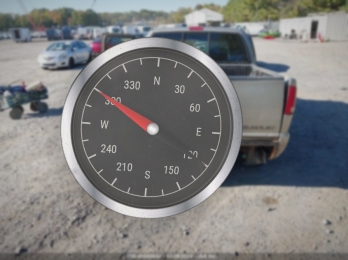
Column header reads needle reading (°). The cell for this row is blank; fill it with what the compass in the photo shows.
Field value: 300 °
